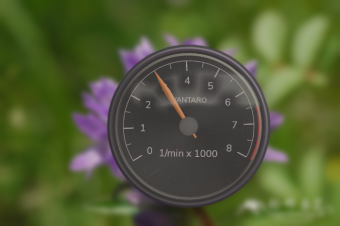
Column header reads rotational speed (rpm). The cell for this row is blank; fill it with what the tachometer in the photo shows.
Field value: 3000 rpm
